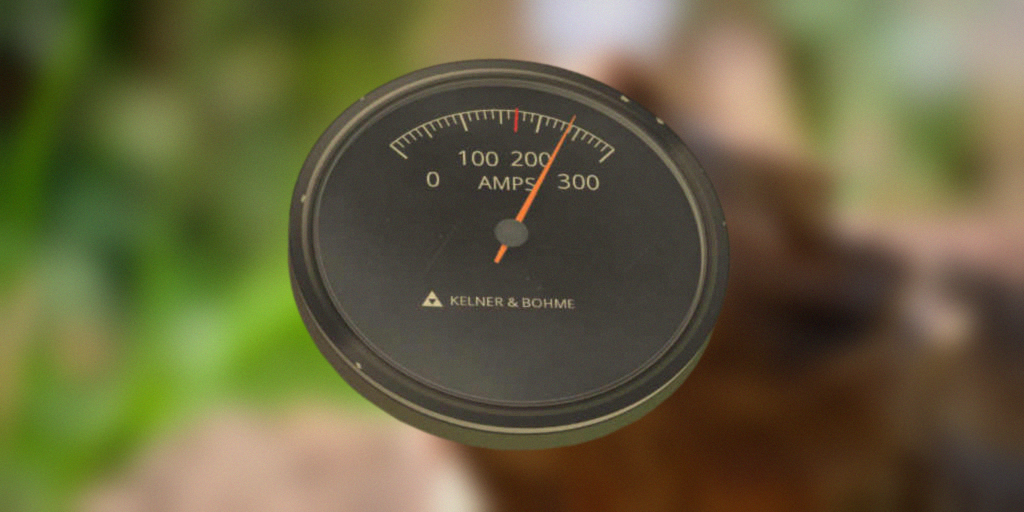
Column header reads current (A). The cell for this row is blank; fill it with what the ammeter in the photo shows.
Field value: 240 A
